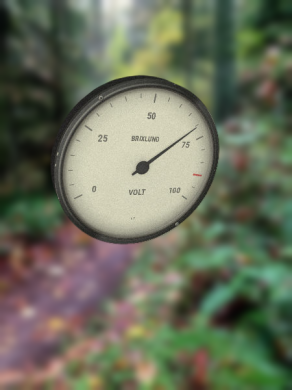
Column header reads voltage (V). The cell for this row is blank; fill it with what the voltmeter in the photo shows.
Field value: 70 V
